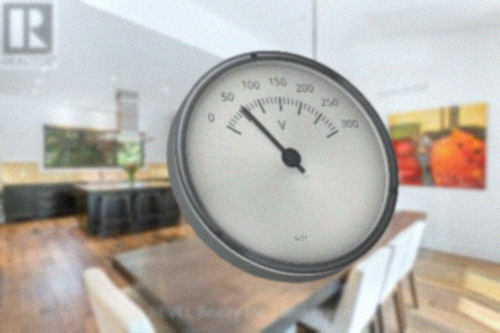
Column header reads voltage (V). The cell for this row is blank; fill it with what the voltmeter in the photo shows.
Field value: 50 V
